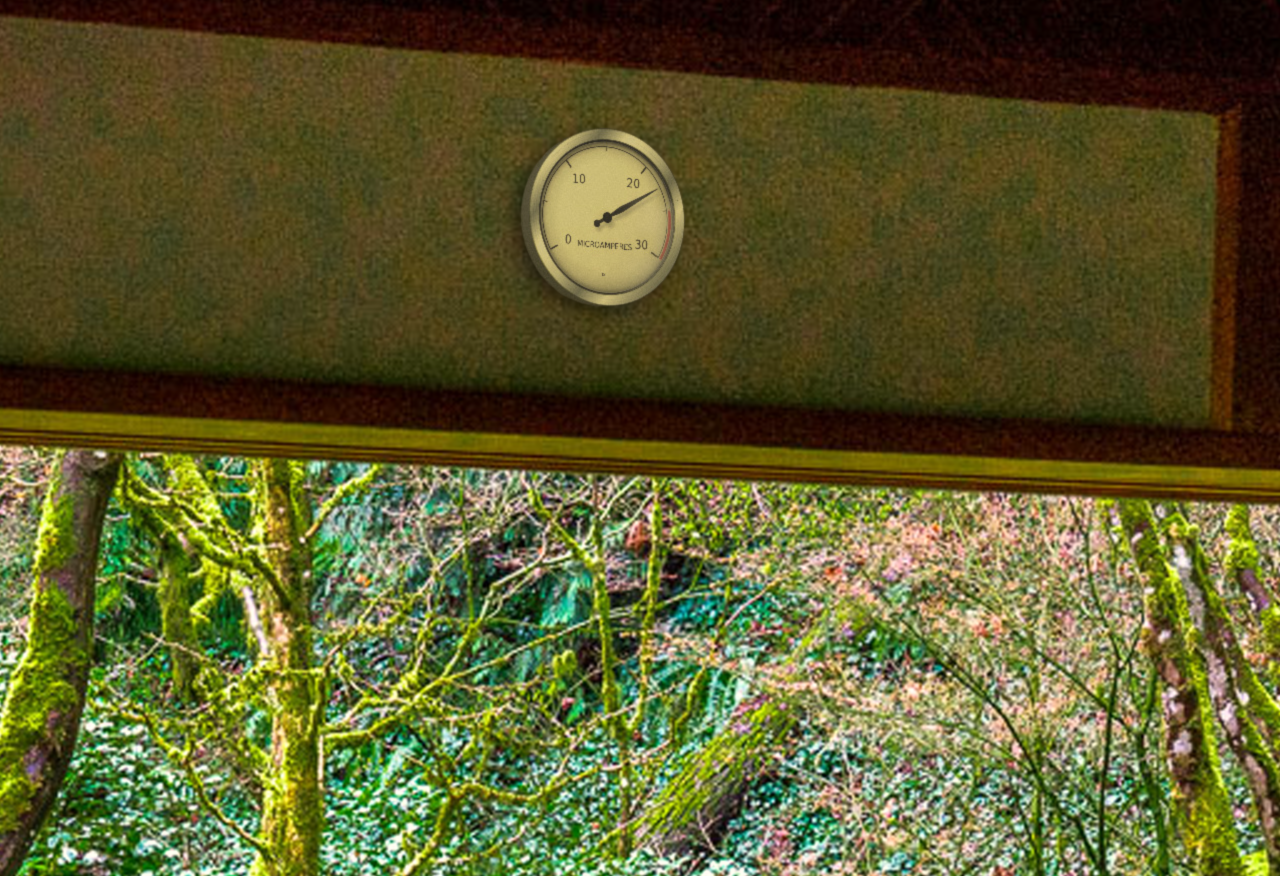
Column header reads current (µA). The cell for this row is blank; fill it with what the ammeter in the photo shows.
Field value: 22.5 µA
